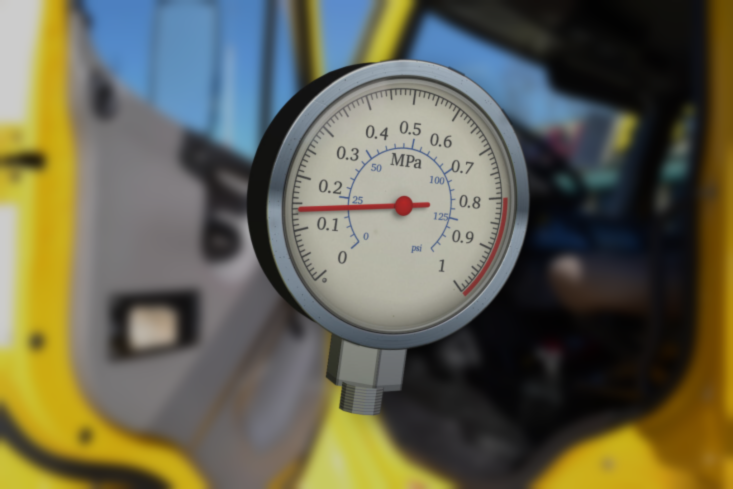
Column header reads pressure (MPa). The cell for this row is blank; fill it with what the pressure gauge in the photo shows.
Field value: 0.14 MPa
